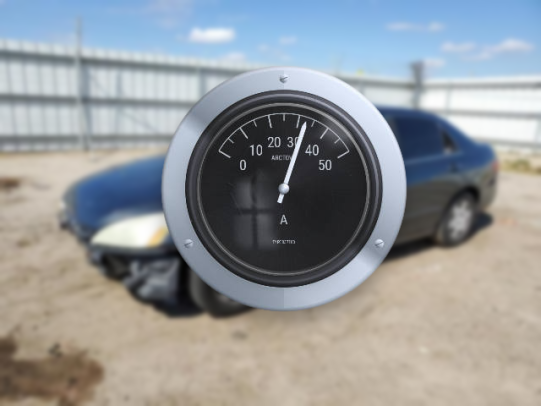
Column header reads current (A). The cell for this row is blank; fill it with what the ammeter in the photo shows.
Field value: 32.5 A
